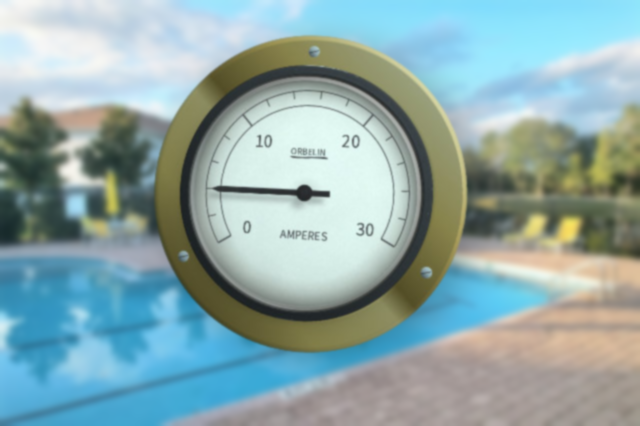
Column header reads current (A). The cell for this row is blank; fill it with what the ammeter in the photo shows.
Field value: 4 A
